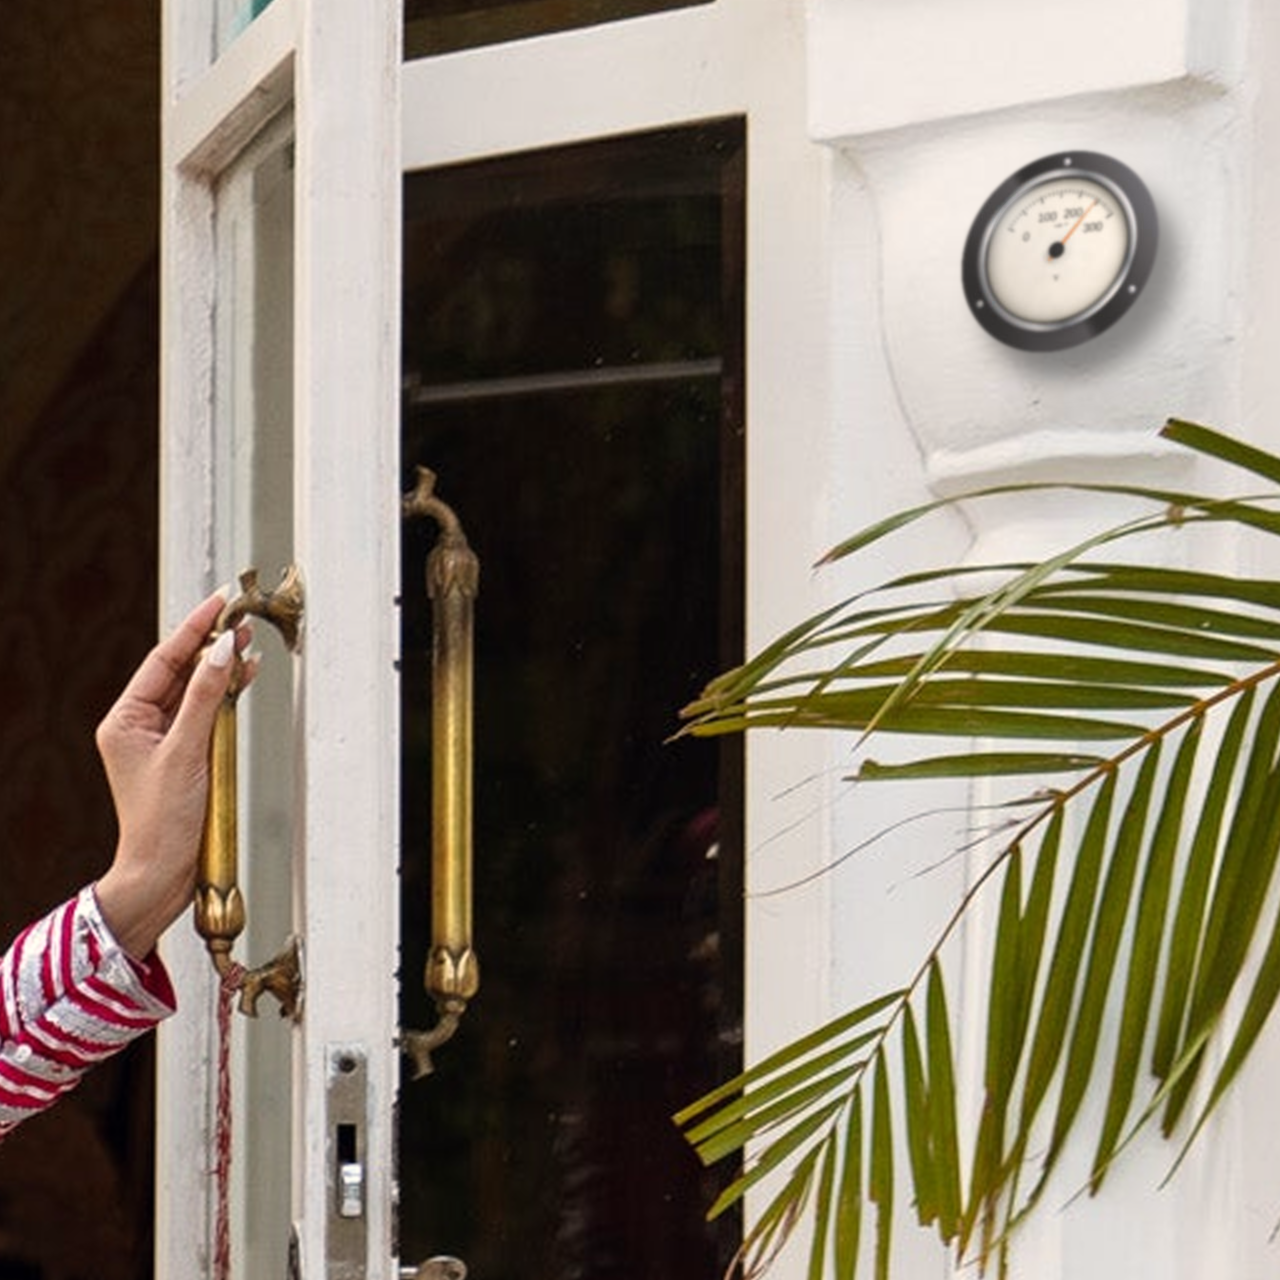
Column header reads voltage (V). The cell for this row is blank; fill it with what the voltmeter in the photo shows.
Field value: 250 V
